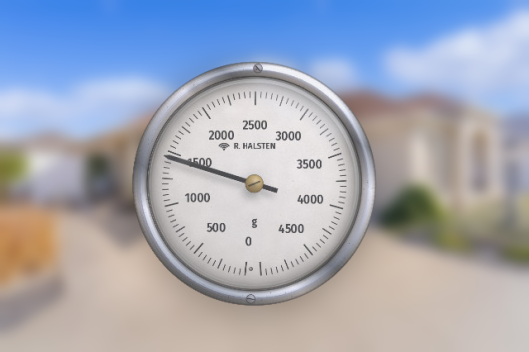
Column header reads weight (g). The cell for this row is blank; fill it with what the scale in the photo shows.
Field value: 1450 g
